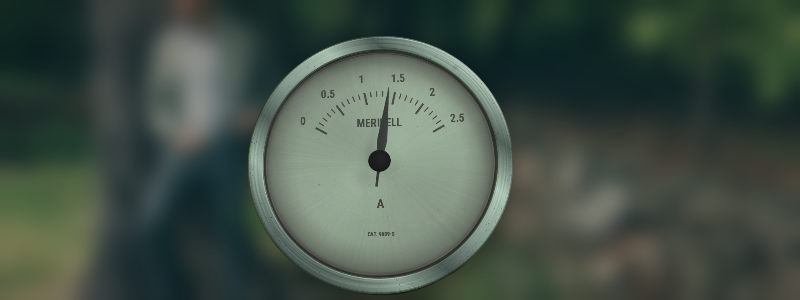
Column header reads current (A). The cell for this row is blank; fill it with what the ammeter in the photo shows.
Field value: 1.4 A
